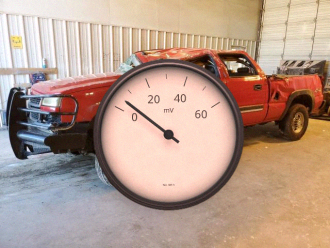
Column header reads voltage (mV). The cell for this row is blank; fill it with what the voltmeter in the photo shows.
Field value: 5 mV
